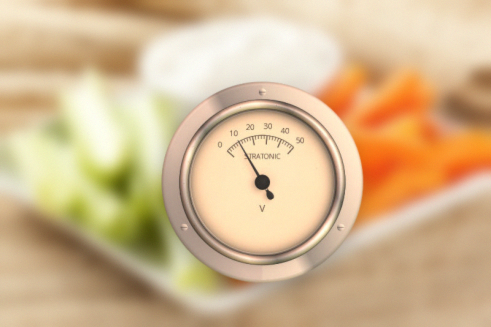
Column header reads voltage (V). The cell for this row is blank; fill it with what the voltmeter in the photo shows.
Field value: 10 V
